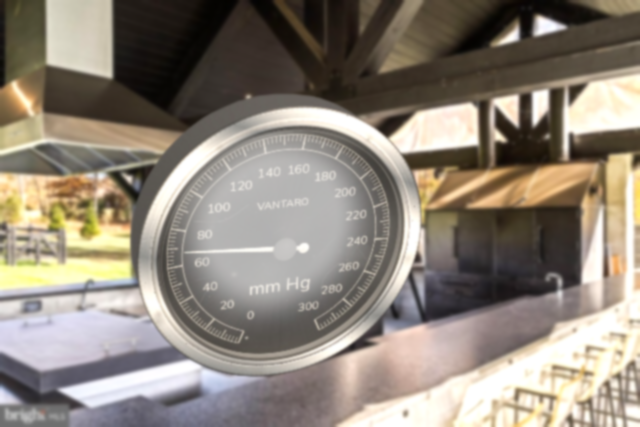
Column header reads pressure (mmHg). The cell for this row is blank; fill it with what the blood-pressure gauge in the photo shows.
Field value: 70 mmHg
